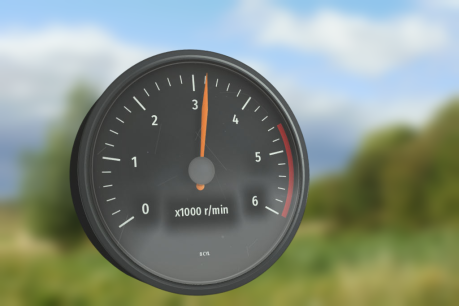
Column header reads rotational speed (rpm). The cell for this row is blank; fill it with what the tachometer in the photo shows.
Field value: 3200 rpm
